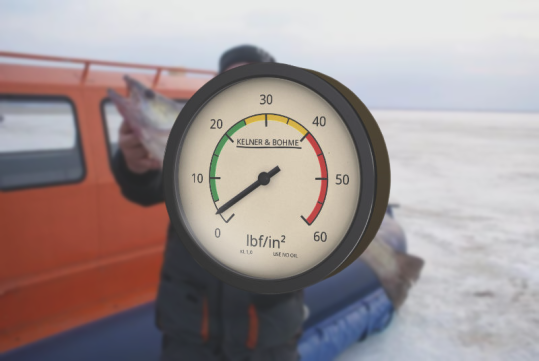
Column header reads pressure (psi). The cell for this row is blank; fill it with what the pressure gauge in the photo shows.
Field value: 2.5 psi
